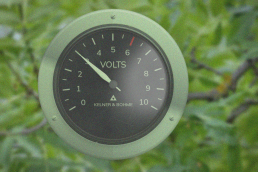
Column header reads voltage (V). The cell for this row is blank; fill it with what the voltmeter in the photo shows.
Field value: 3 V
